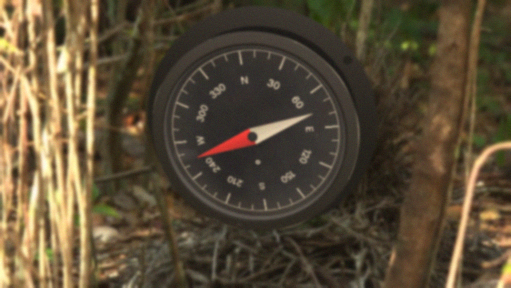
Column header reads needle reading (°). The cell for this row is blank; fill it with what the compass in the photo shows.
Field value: 255 °
